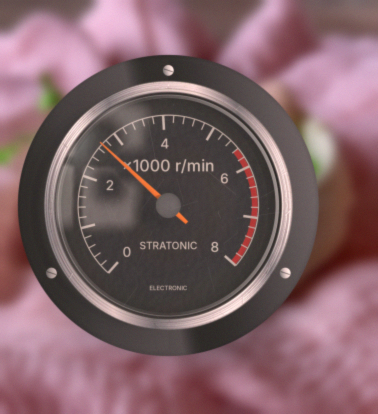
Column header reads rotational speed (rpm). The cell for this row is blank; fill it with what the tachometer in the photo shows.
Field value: 2700 rpm
